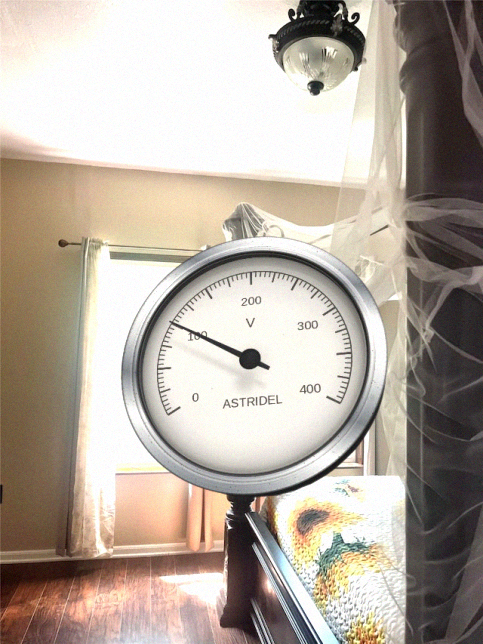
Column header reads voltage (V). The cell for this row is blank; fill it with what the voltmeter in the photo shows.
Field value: 100 V
